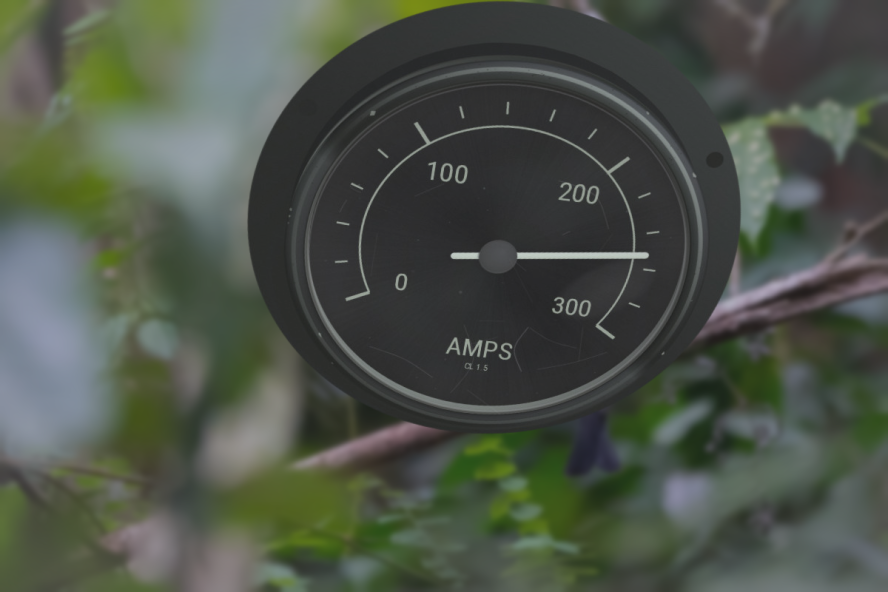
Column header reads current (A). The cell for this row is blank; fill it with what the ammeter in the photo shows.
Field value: 250 A
